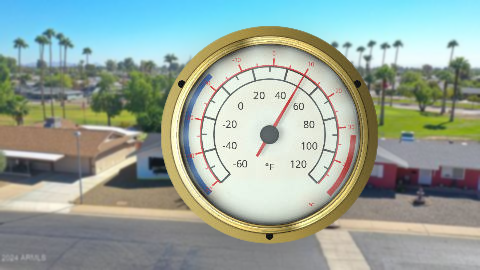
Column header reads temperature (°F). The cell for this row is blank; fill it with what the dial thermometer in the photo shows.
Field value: 50 °F
